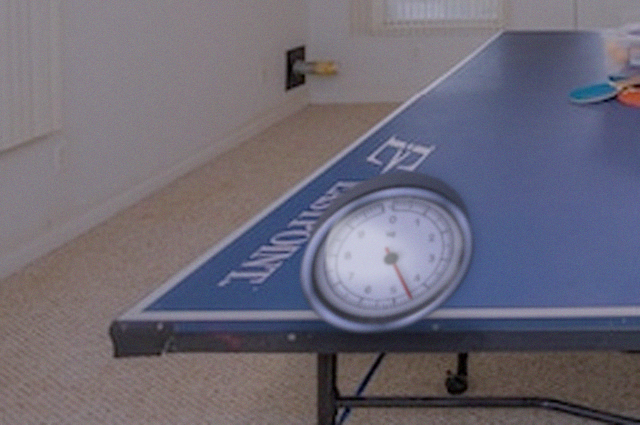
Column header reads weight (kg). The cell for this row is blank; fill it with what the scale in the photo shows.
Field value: 4.5 kg
